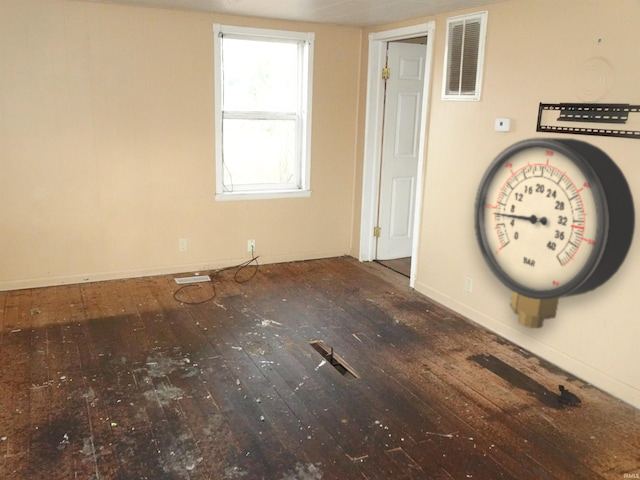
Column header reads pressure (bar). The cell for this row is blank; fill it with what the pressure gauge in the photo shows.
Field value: 6 bar
